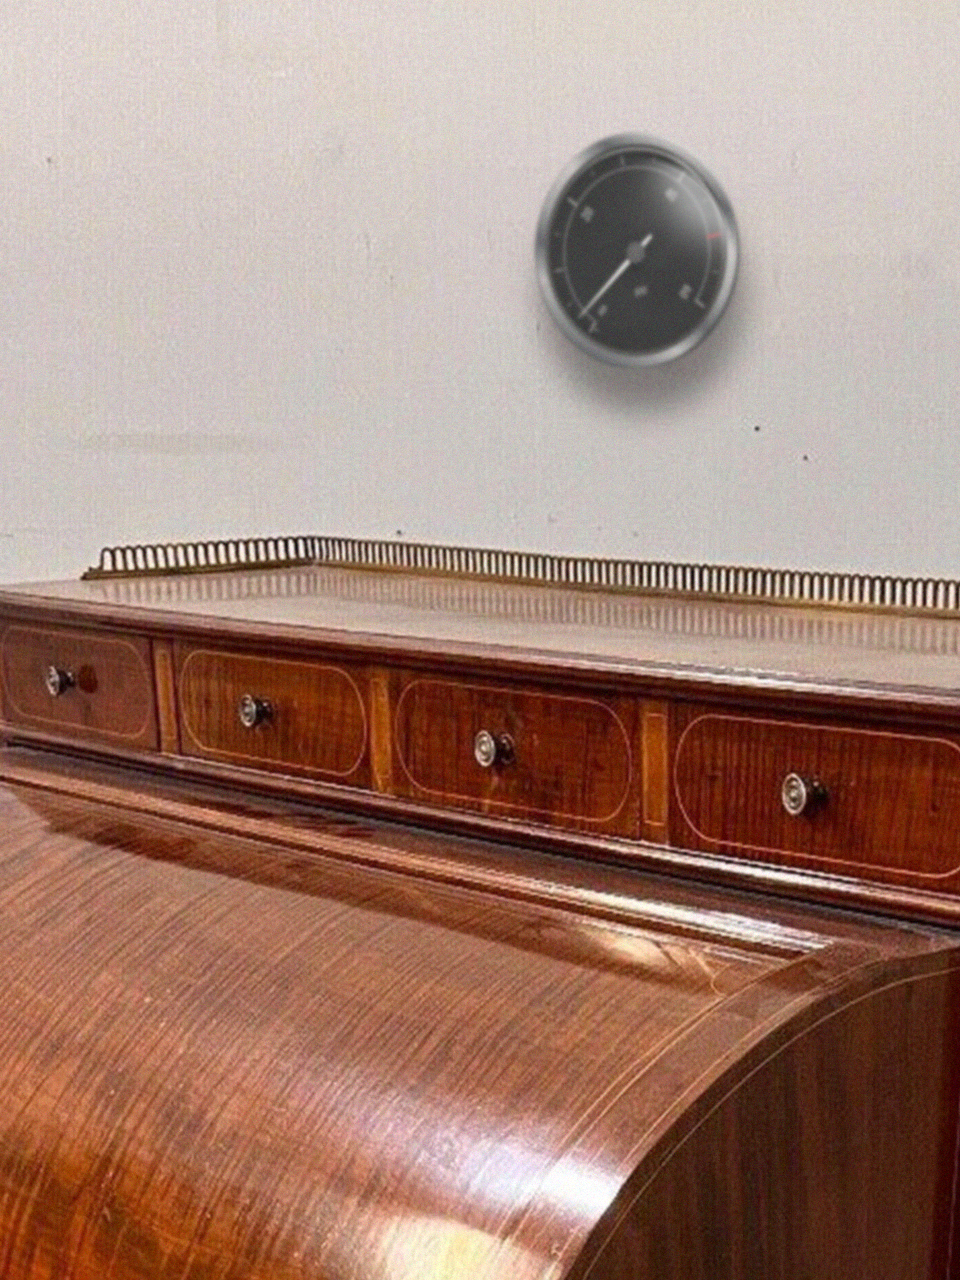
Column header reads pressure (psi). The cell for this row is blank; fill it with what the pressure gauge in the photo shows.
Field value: 2.5 psi
